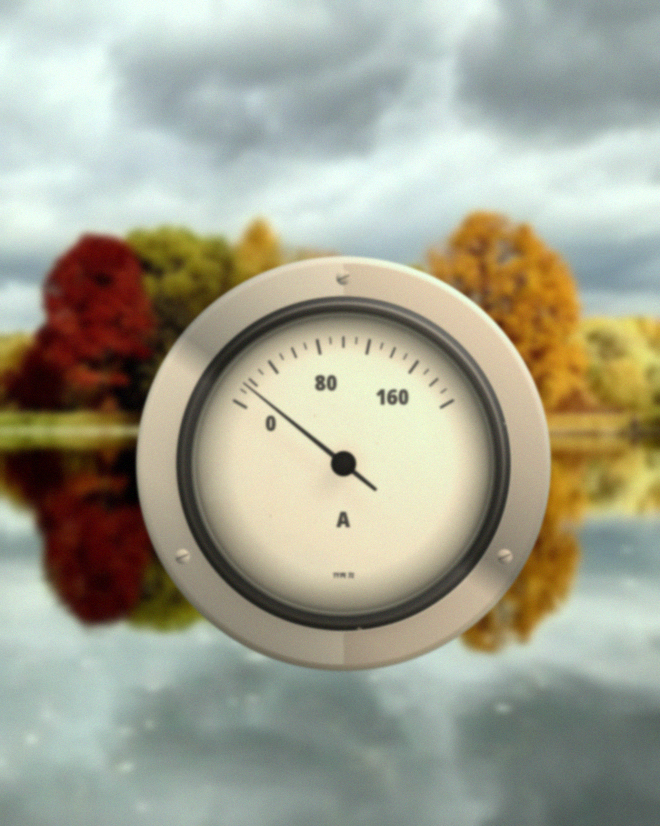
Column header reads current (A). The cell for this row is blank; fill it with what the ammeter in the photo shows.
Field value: 15 A
